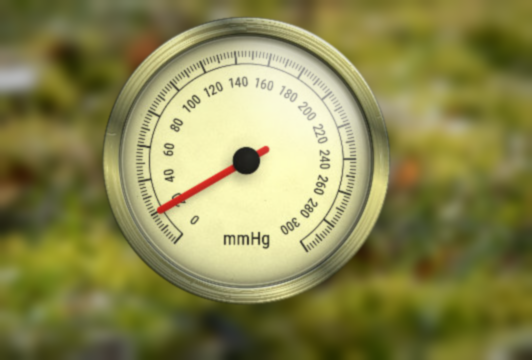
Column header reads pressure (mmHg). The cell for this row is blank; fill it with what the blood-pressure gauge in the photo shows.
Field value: 20 mmHg
